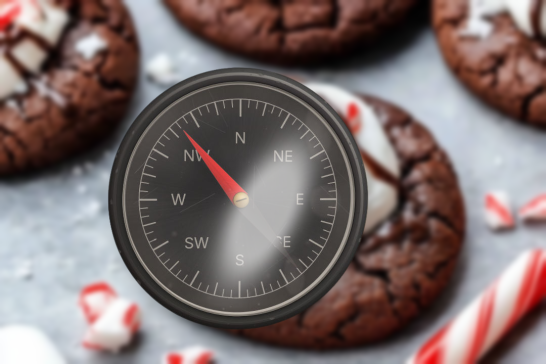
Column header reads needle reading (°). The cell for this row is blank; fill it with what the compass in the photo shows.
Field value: 320 °
